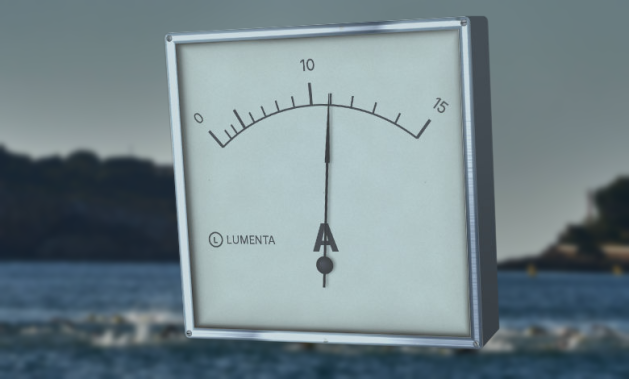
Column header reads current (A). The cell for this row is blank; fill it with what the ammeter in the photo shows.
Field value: 11 A
